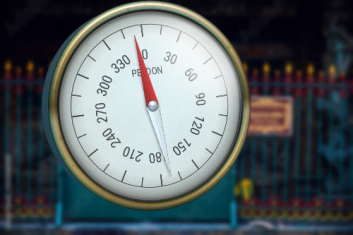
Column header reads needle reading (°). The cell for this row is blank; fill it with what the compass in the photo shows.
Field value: 352.5 °
